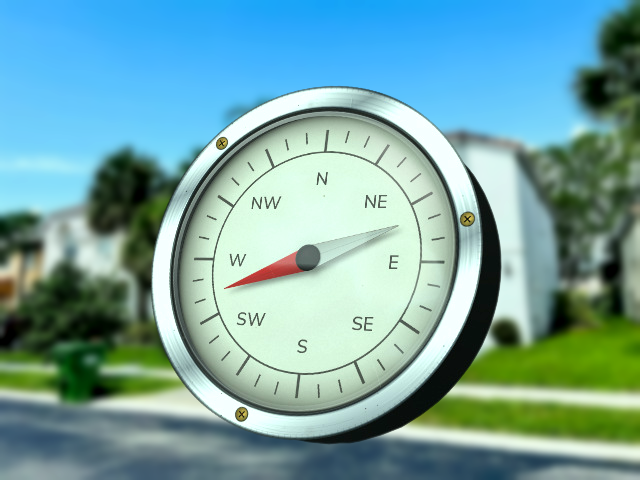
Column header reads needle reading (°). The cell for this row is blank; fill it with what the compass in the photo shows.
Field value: 250 °
